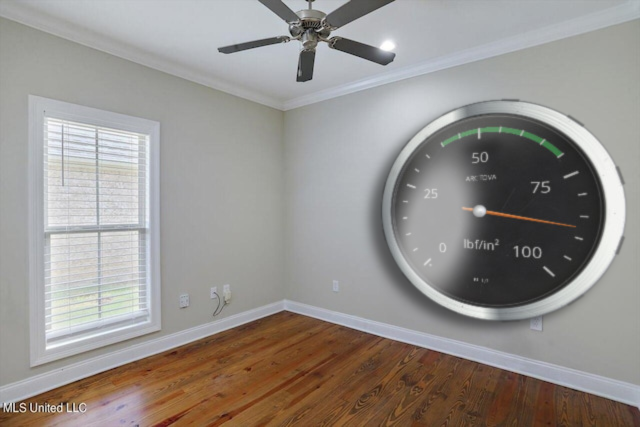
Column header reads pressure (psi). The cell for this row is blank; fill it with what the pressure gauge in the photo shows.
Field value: 87.5 psi
